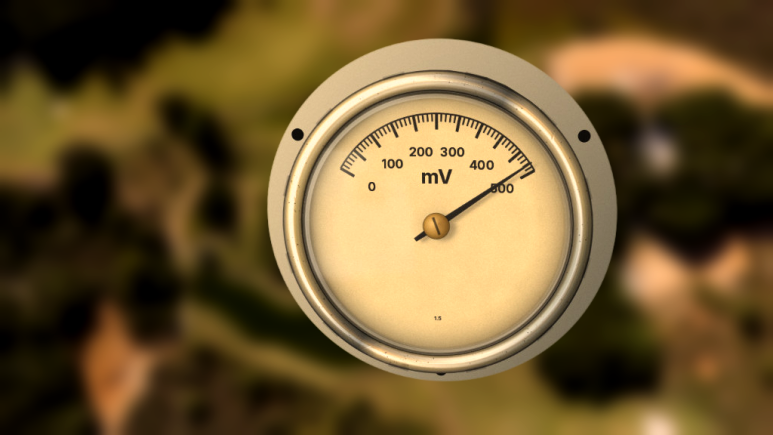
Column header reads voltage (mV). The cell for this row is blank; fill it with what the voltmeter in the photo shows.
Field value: 480 mV
